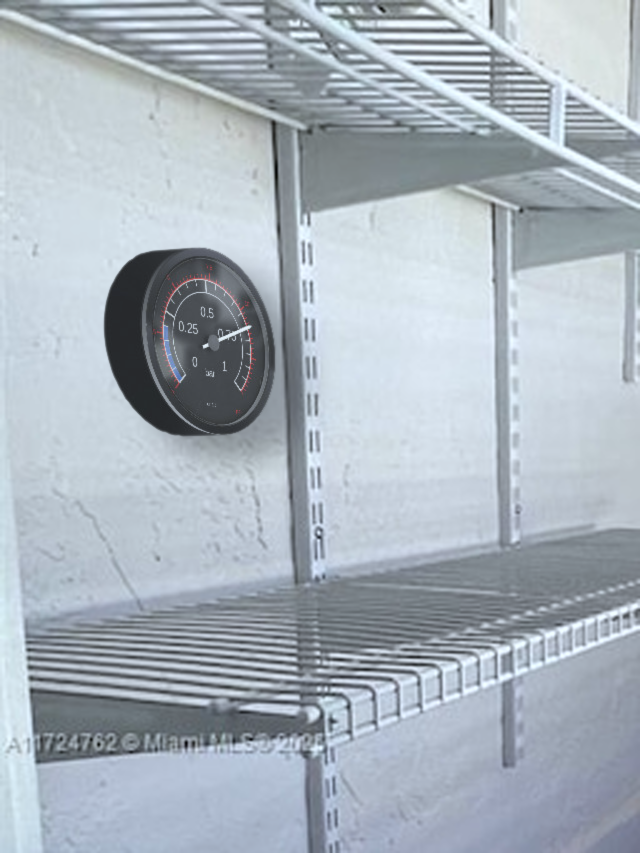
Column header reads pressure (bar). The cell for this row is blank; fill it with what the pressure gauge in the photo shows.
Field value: 0.75 bar
